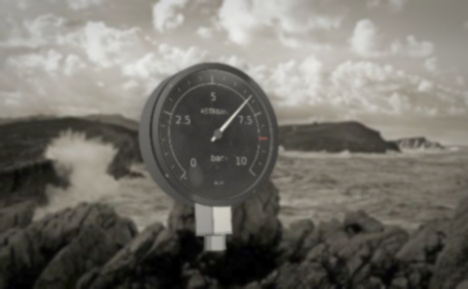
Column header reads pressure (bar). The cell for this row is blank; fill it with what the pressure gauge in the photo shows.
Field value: 6.75 bar
